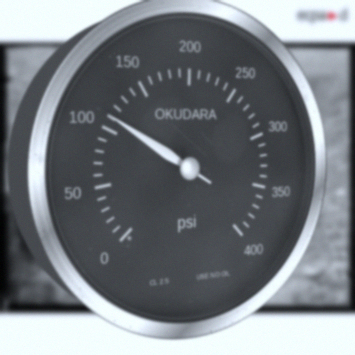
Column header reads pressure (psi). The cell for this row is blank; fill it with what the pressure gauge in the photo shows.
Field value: 110 psi
